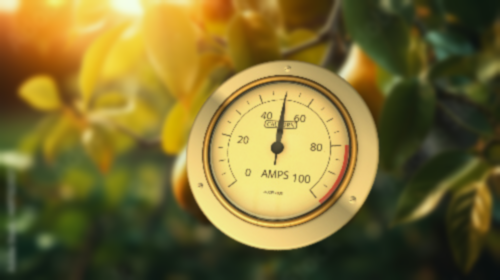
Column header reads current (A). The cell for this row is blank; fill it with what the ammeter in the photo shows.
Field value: 50 A
